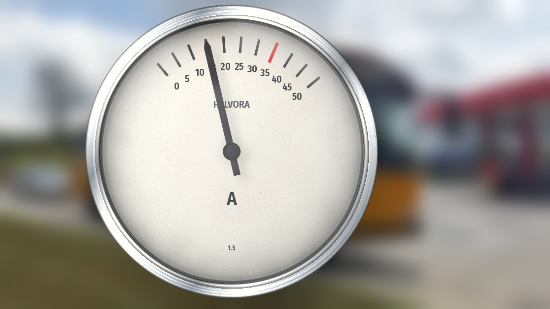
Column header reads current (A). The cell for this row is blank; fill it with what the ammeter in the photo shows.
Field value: 15 A
